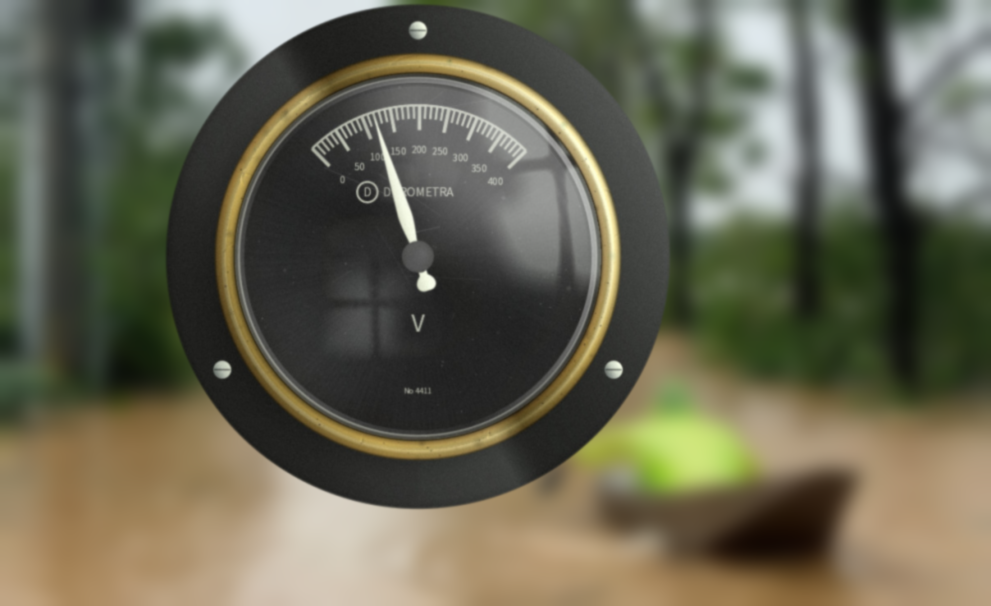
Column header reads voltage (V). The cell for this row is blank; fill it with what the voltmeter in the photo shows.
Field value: 120 V
